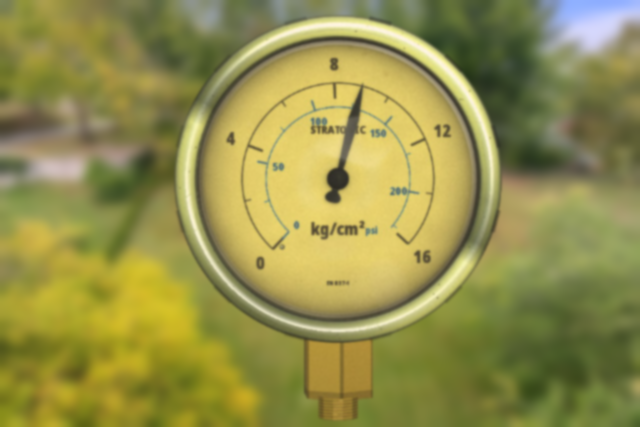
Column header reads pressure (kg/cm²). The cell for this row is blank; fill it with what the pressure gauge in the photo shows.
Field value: 9 kg/cm²
